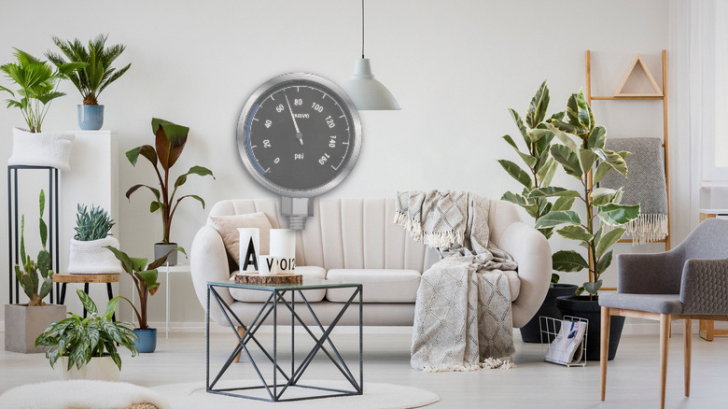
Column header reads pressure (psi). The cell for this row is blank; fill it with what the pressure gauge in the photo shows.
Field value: 70 psi
